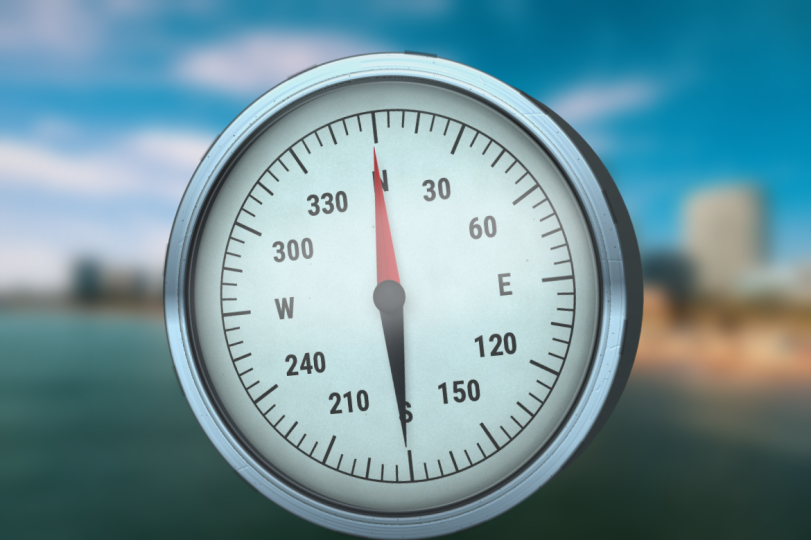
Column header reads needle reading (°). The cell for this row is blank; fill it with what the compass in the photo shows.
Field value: 0 °
